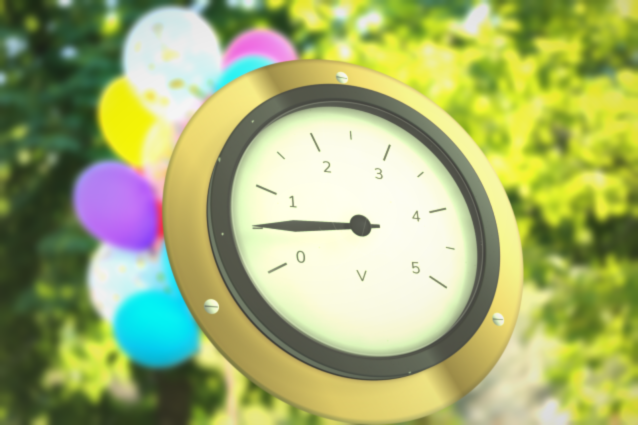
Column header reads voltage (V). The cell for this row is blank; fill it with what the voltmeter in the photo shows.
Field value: 0.5 V
